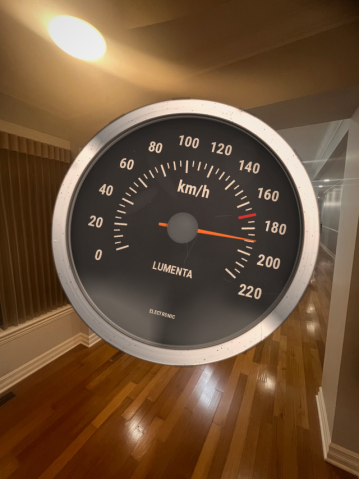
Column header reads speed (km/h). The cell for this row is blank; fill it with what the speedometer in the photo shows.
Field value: 190 km/h
